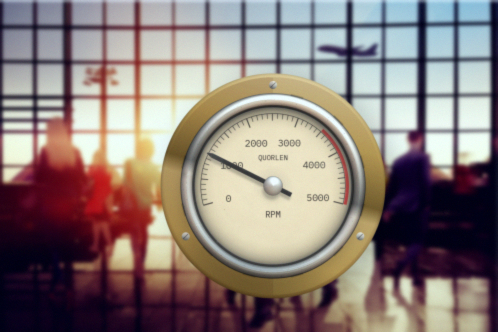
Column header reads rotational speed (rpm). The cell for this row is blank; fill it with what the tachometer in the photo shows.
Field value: 1000 rpm
